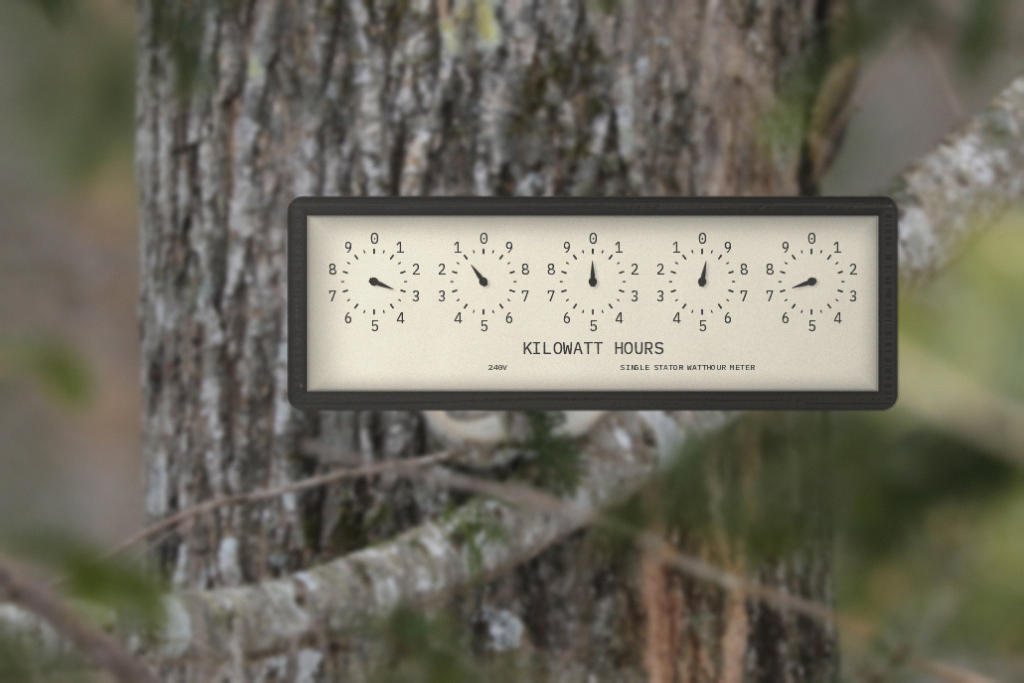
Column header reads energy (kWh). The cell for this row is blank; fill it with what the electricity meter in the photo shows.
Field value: 30997 kWh
